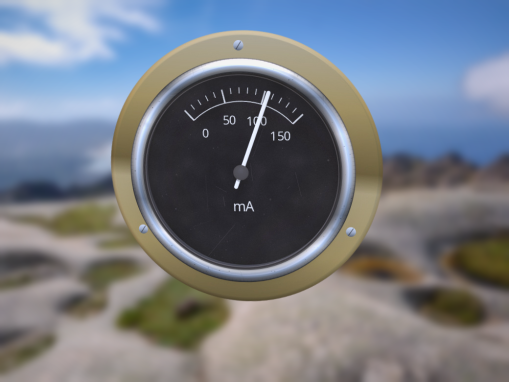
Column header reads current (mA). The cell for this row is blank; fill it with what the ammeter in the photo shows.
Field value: 105 mA
